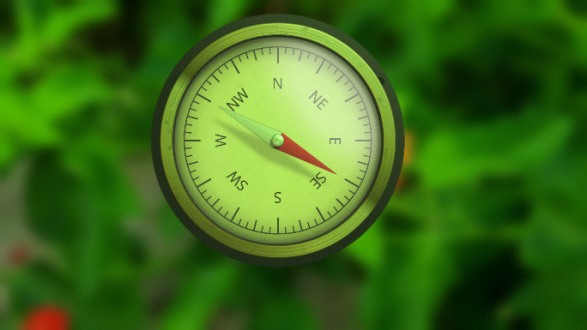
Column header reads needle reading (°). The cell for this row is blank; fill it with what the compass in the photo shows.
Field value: 120 °
